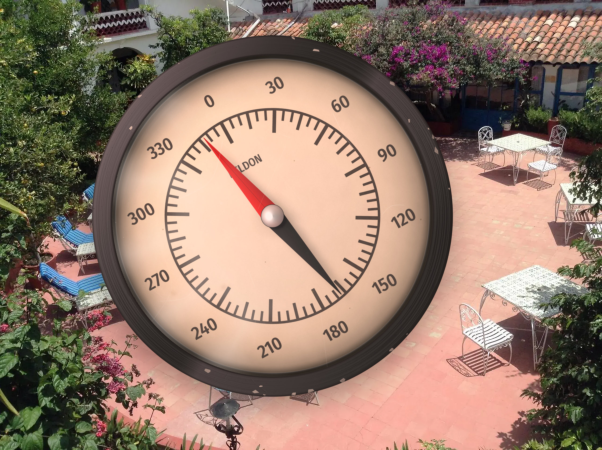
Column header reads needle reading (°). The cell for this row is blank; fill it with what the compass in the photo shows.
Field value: 347.5 °
